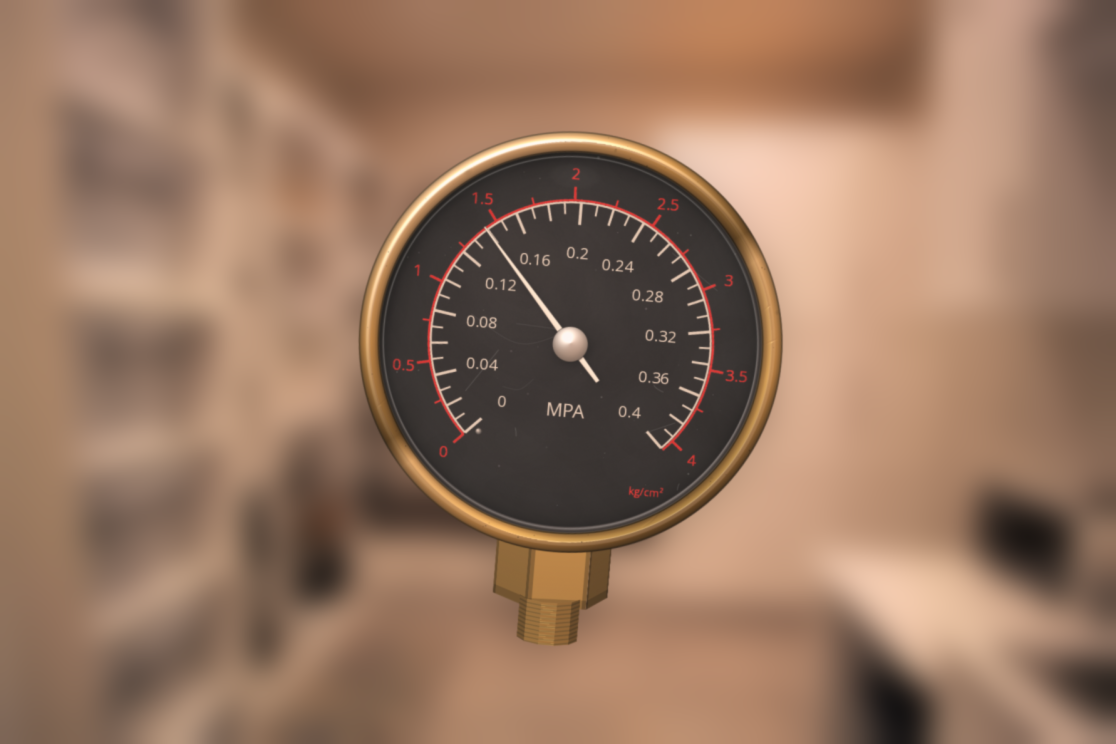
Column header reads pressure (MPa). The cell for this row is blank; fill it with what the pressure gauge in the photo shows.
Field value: 0.14 MPa
